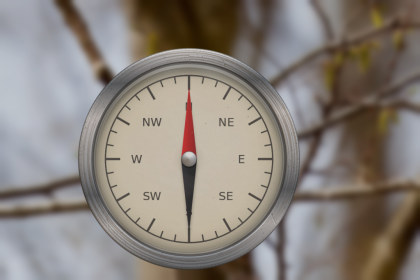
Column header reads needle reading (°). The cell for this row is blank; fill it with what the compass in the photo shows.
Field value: 0 °
